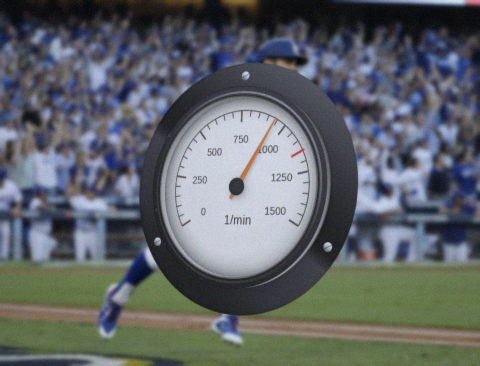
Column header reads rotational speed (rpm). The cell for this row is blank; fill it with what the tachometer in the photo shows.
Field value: 950 rpm
